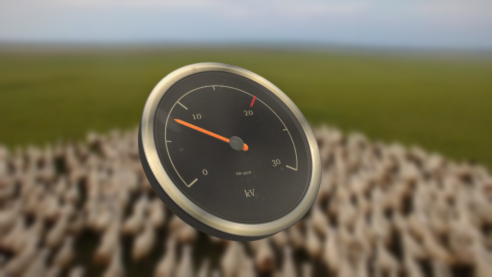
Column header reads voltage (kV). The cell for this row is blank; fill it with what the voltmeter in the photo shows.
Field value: 7.5 kV
